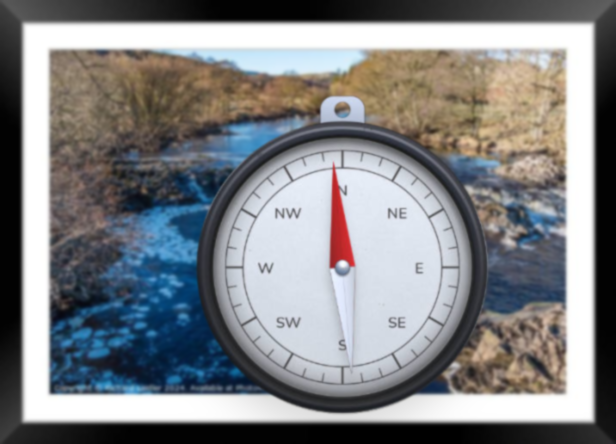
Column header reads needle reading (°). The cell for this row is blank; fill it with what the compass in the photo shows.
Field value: 355 °
